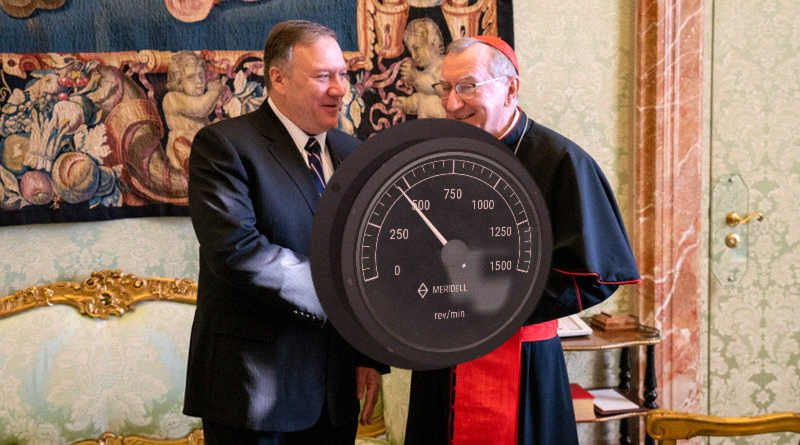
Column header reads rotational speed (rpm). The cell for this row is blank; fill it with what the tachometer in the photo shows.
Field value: 450 rpm
